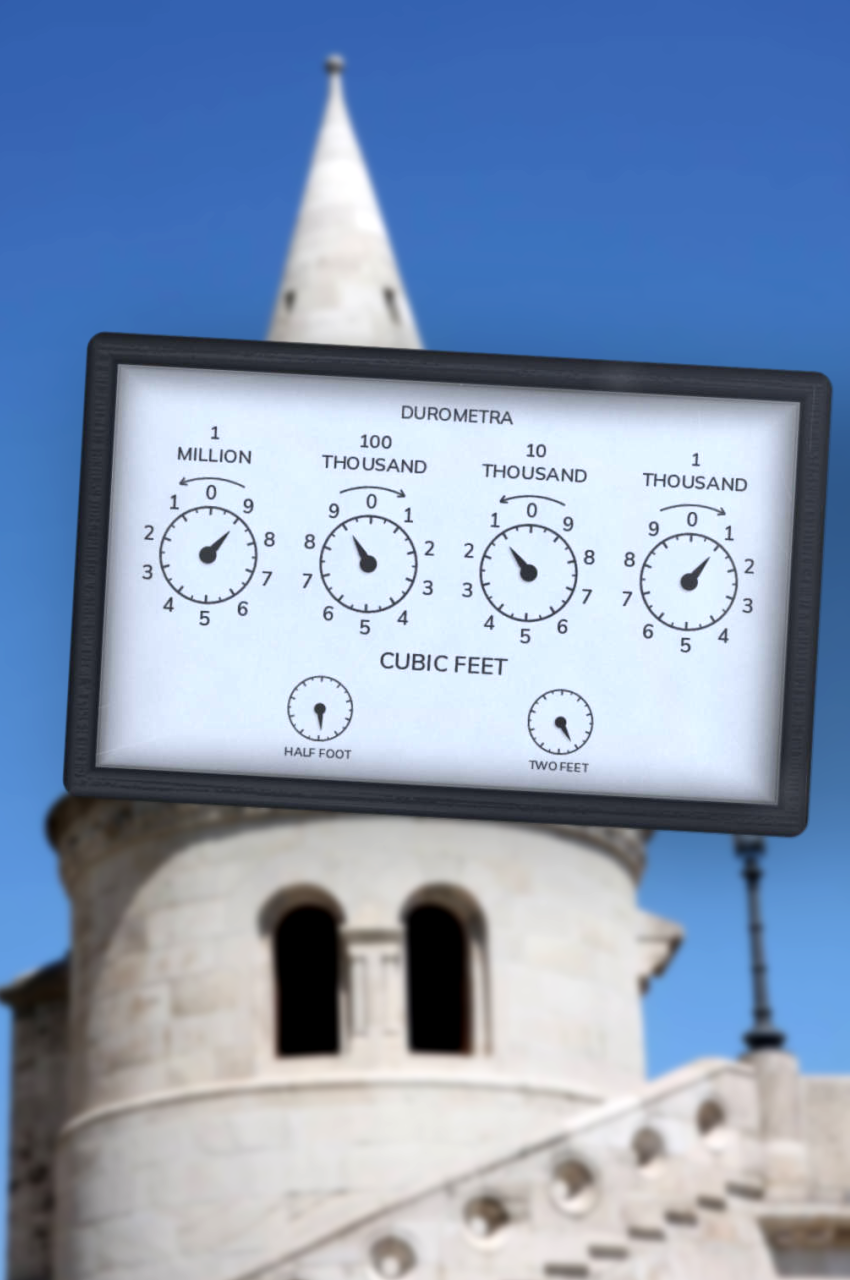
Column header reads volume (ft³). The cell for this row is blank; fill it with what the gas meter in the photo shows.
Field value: 891100 ft³
